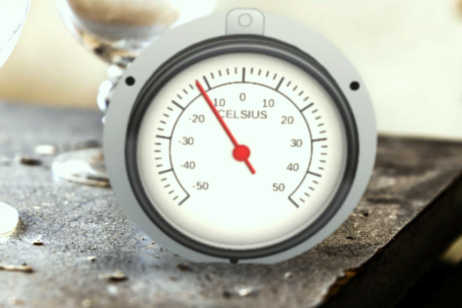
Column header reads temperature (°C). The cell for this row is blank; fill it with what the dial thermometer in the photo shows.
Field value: -12 °C
